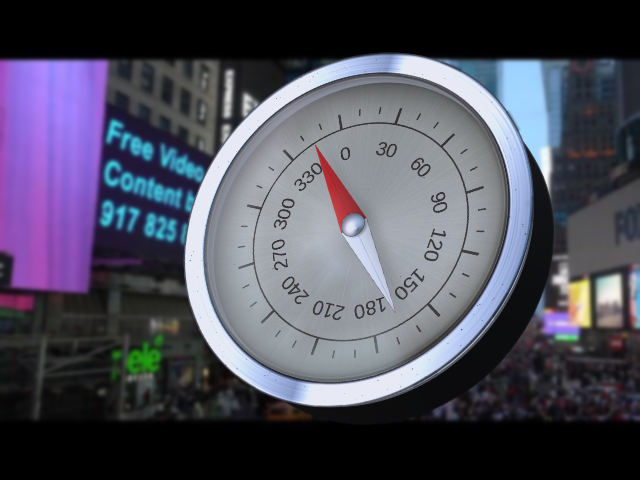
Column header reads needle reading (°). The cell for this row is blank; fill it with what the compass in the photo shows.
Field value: 345 °
